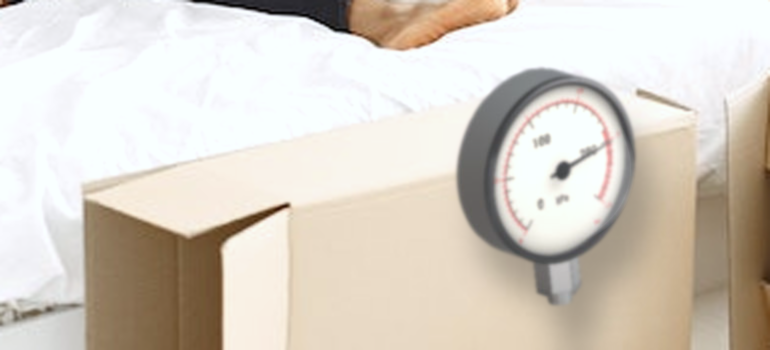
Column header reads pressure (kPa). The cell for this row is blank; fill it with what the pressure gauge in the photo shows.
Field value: 200 kPa
